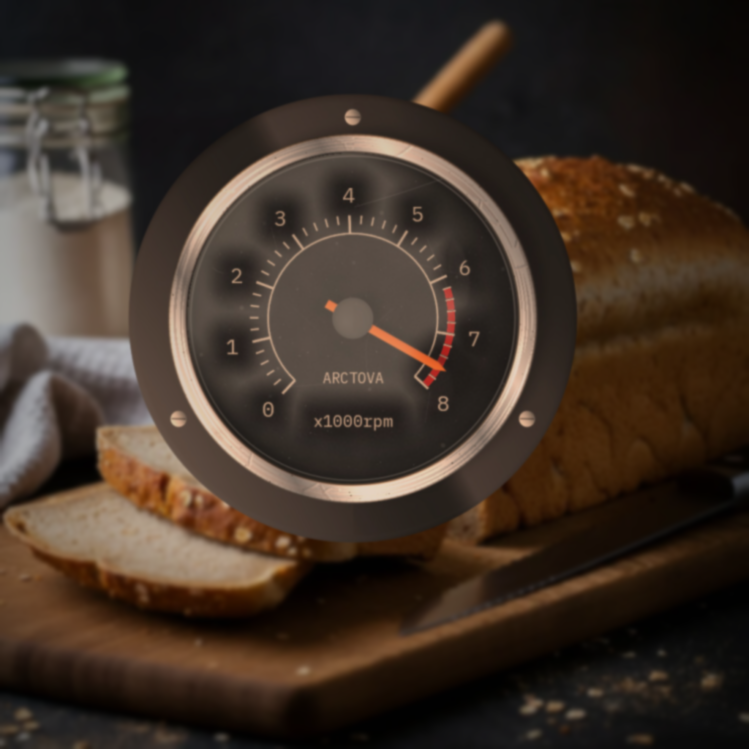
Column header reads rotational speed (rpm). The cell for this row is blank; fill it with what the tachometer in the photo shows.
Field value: 7600 rpm
